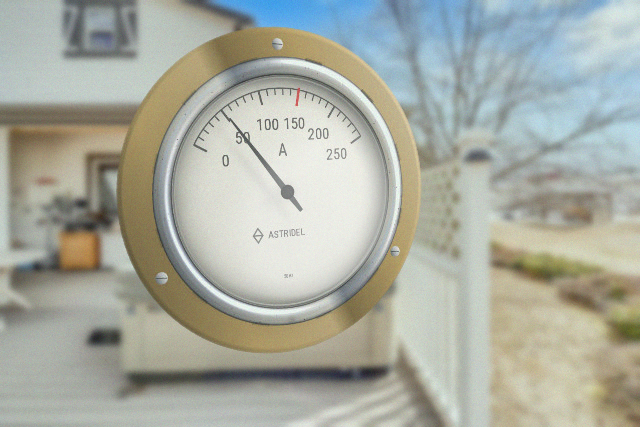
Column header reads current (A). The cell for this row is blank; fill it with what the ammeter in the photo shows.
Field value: 50 A
